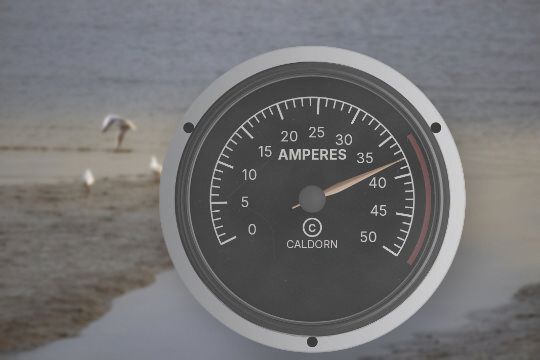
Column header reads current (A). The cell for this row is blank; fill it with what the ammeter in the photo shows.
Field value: 38 A
